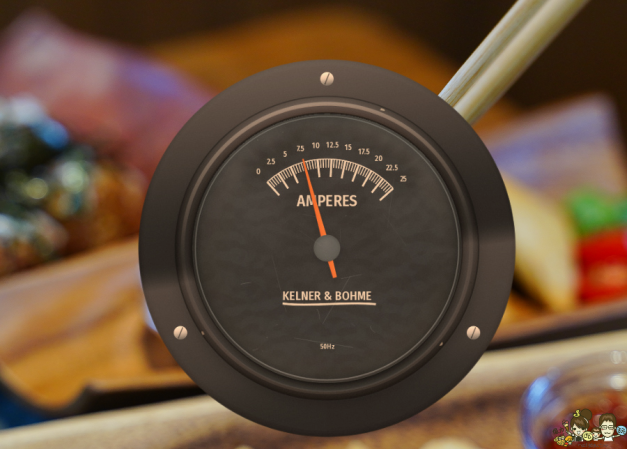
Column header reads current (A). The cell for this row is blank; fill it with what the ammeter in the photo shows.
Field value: 7.5 A
